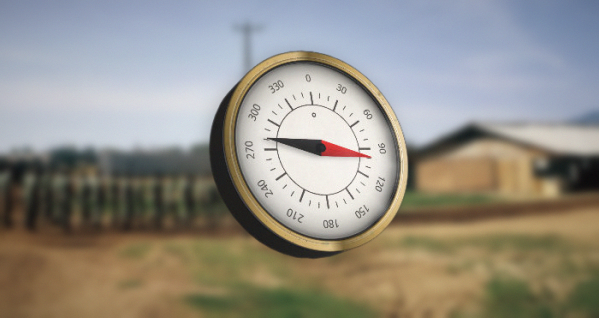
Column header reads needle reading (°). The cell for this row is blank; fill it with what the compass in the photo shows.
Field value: 100 °
